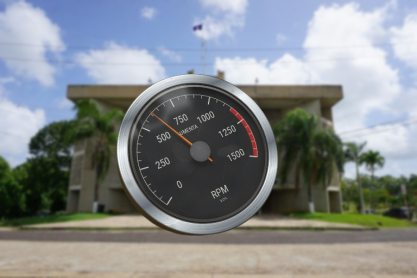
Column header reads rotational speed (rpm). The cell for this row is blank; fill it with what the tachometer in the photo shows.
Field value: 600 rpm
